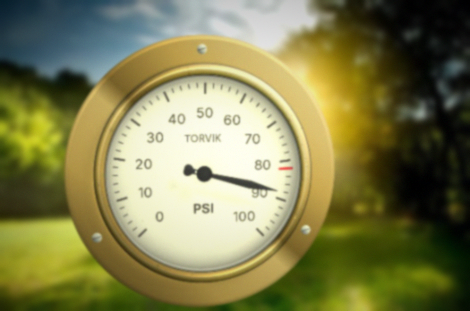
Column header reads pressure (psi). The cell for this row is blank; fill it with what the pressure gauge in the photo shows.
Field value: 88 psi
